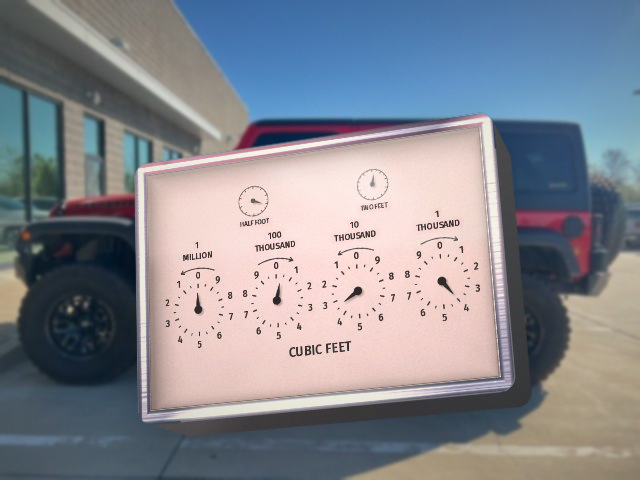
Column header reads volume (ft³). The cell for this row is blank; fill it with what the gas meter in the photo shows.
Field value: 3400 ft³
